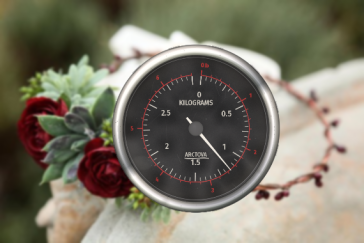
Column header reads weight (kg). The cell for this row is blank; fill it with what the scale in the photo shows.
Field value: 1.15 kg
